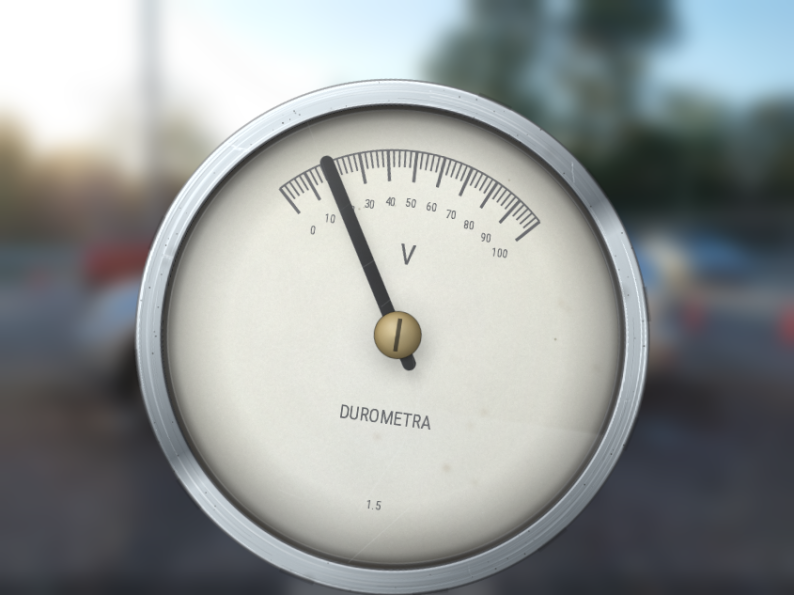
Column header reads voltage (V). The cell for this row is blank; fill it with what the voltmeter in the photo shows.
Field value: 18 V
